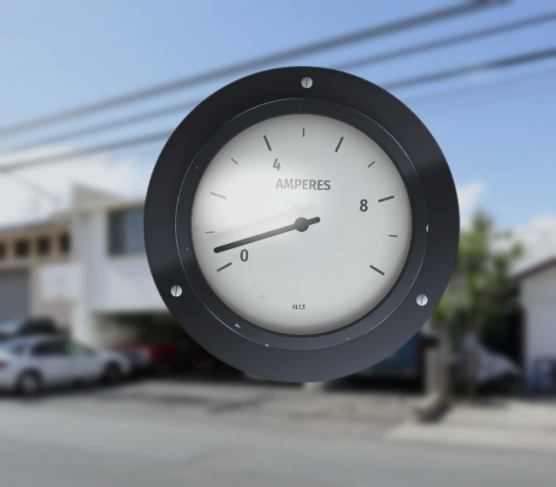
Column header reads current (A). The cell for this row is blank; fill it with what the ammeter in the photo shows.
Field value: 0.5 A
